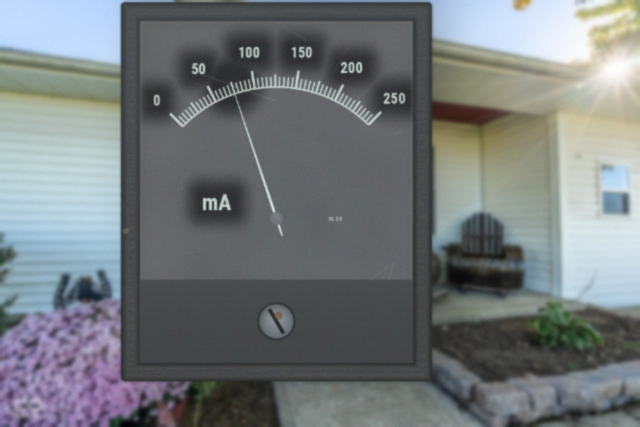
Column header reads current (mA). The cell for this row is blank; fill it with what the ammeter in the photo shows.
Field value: 75 mA
